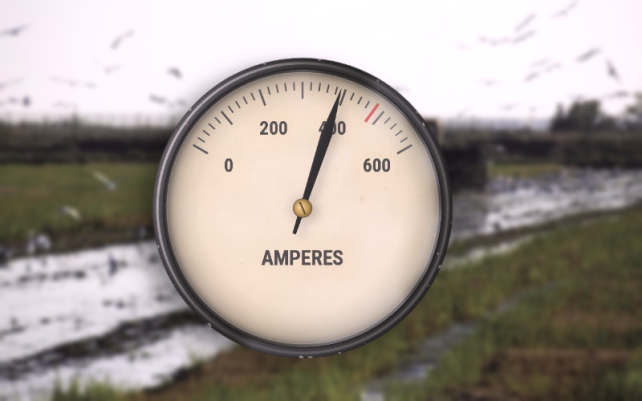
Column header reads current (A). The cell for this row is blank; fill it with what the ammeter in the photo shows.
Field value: 390 A
